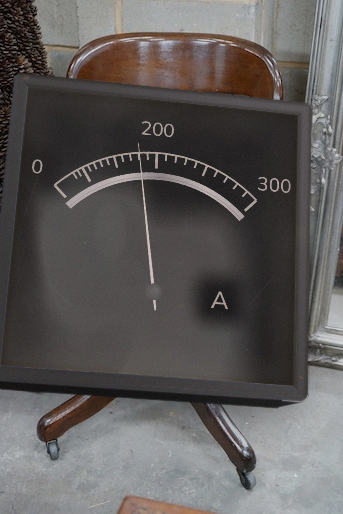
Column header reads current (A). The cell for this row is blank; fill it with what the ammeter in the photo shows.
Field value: 180 A
